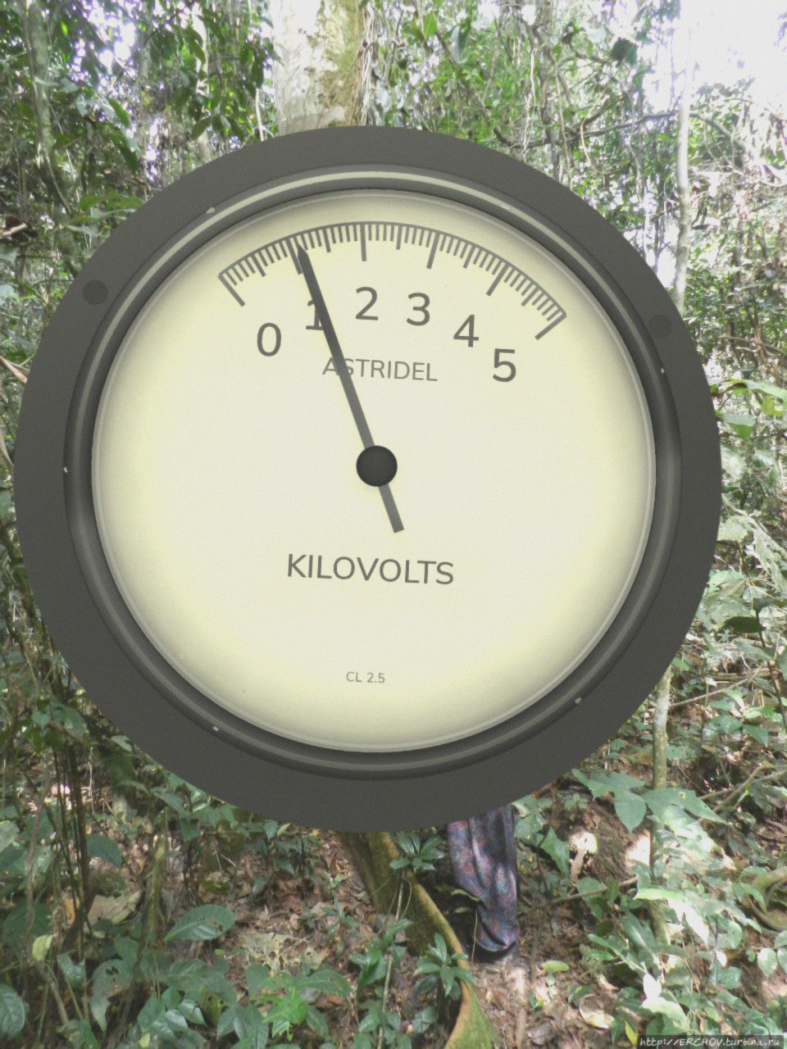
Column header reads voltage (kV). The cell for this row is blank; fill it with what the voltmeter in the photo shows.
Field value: 1.1 kV
